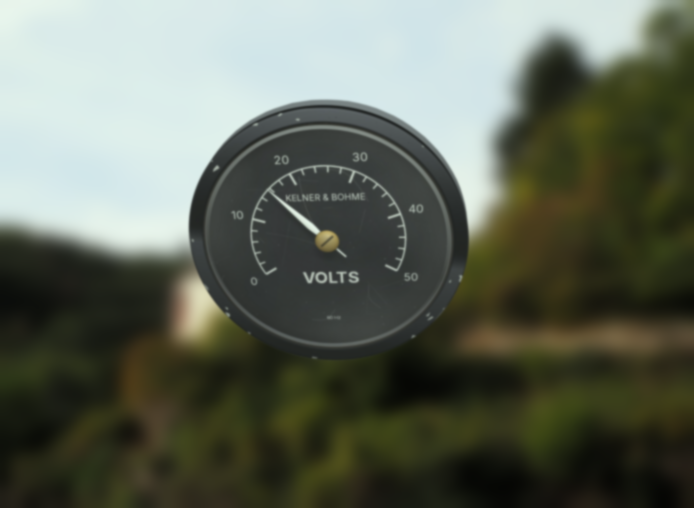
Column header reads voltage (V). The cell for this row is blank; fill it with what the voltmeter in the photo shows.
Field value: 16 V
